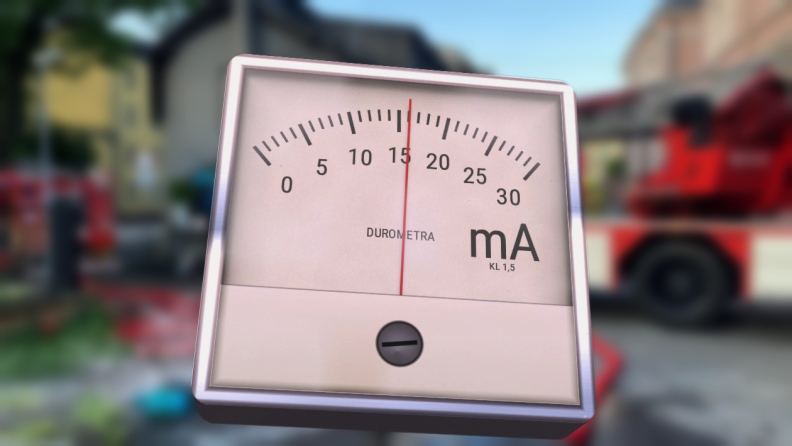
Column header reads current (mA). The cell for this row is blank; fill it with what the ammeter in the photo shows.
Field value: 16 mA
